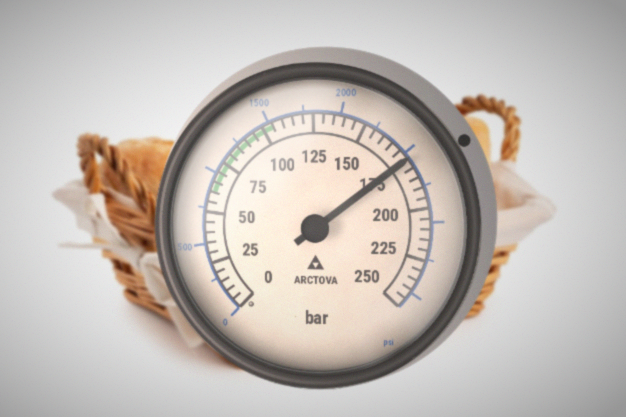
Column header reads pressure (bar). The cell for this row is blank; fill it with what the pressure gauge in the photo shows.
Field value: 175 bar
